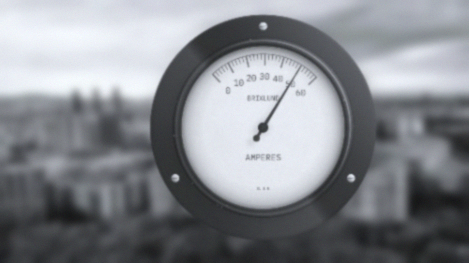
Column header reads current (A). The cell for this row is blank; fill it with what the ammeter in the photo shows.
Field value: 50 A
